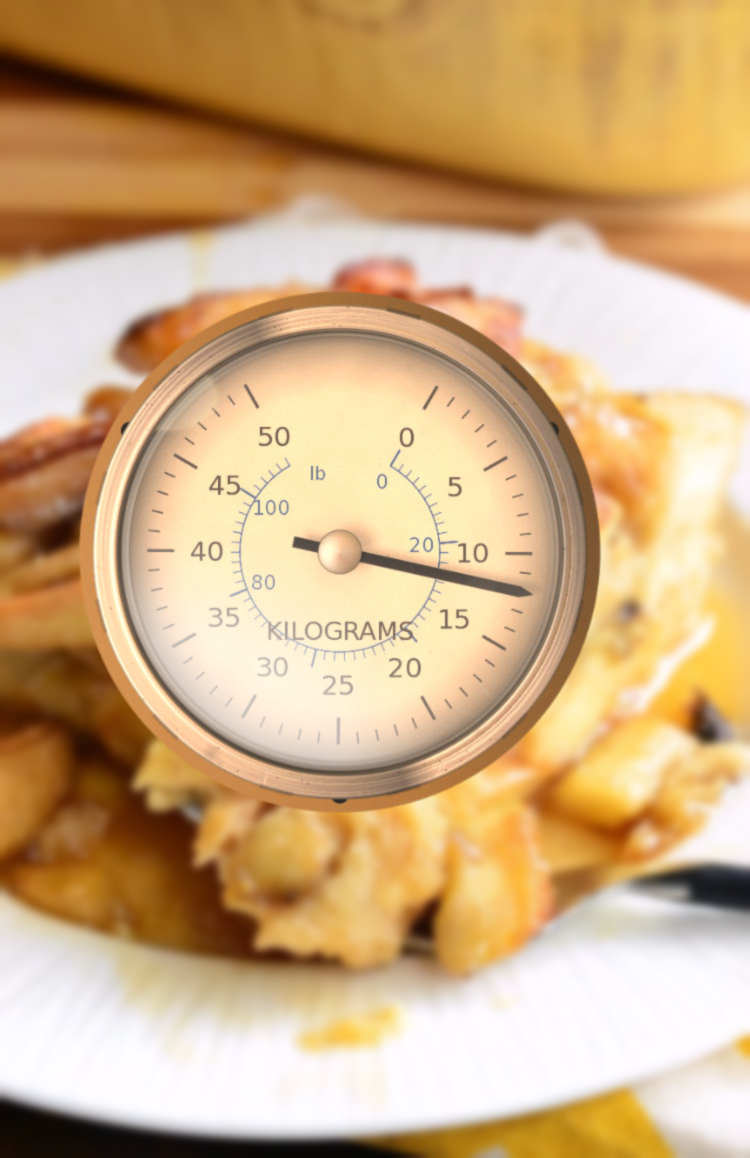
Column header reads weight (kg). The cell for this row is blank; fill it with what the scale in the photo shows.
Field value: 12 kg
